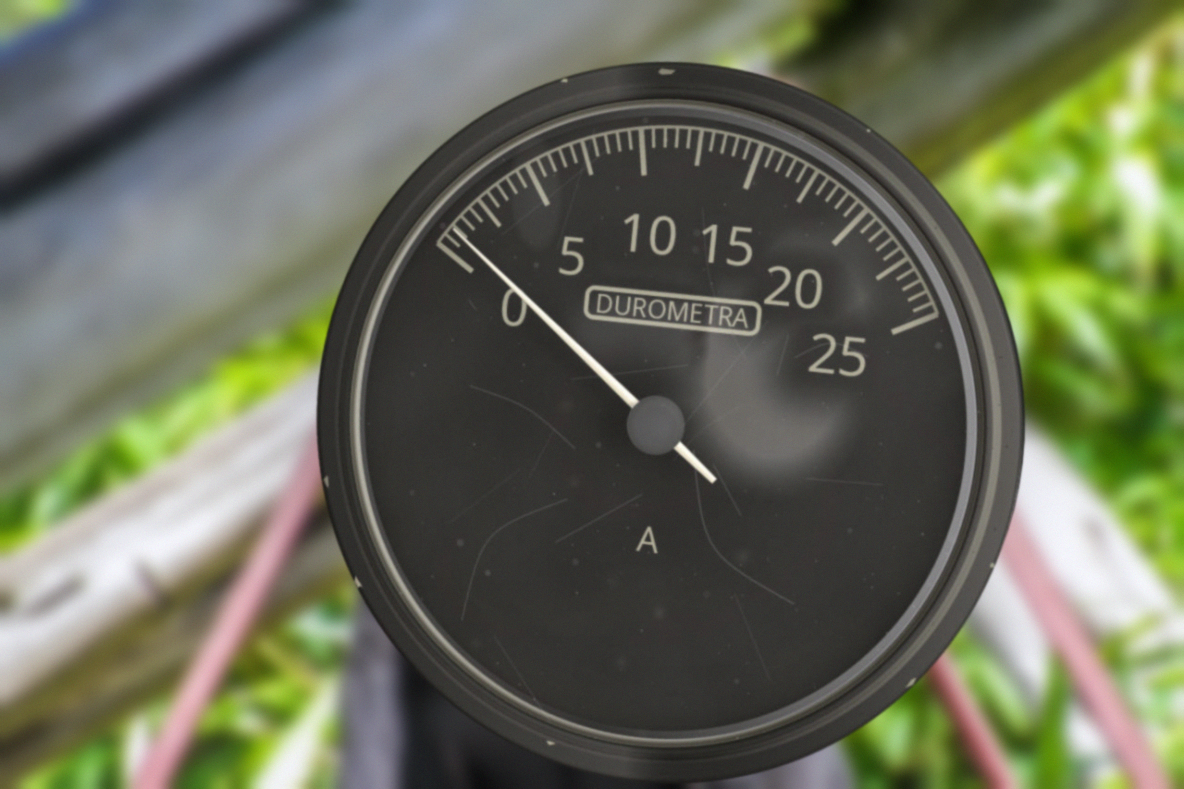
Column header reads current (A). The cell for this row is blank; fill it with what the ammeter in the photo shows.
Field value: 1 A
